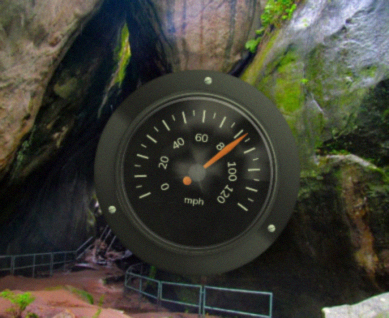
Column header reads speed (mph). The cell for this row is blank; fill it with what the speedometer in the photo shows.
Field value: 82.5 mph
